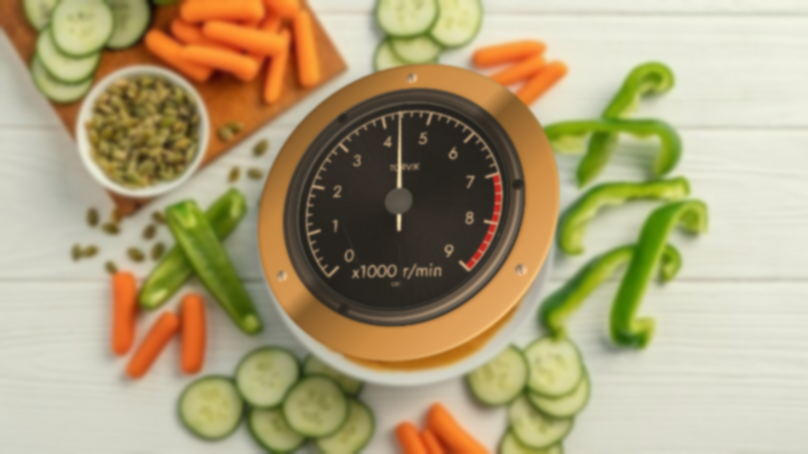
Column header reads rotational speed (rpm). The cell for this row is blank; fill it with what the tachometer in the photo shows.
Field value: 4400 rpm
